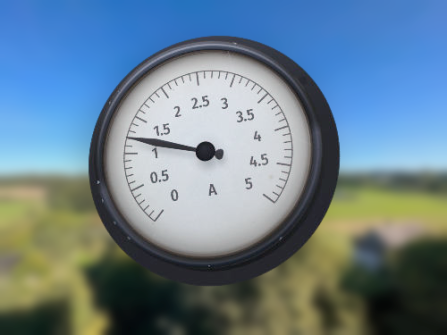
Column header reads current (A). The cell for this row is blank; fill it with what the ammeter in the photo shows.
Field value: 1.2 A
